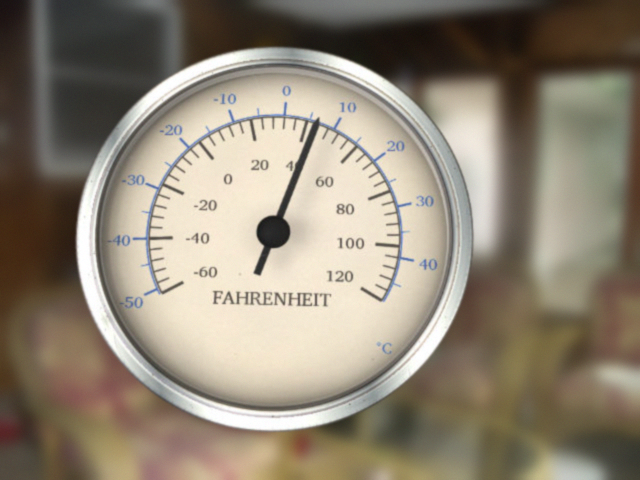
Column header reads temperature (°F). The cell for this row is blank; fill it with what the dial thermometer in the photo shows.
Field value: 44 °F
